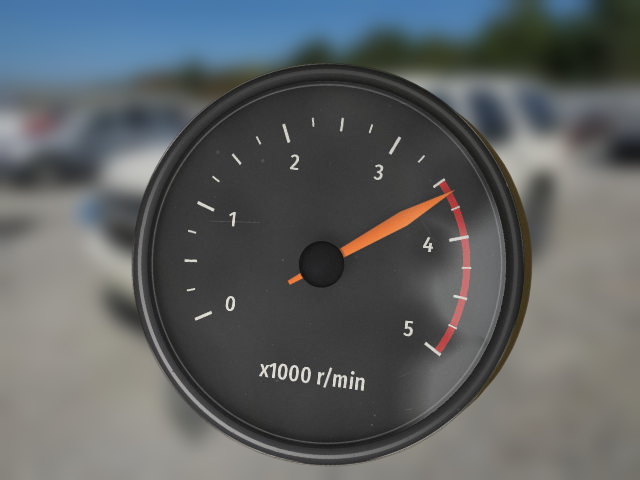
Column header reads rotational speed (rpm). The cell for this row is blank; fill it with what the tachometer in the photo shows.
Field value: 3625 rpm
